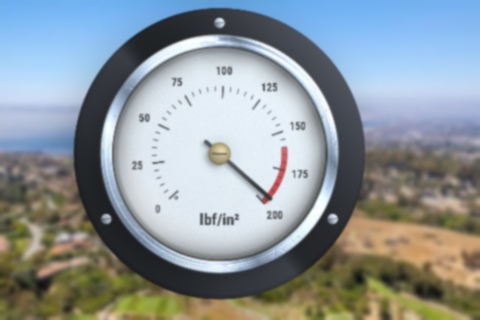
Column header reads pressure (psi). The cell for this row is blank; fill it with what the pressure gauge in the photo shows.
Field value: 195 psi
